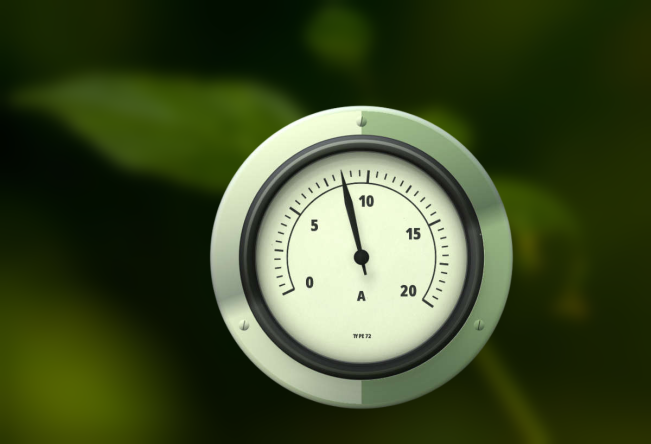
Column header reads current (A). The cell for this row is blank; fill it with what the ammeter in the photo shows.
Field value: 8.5 A
